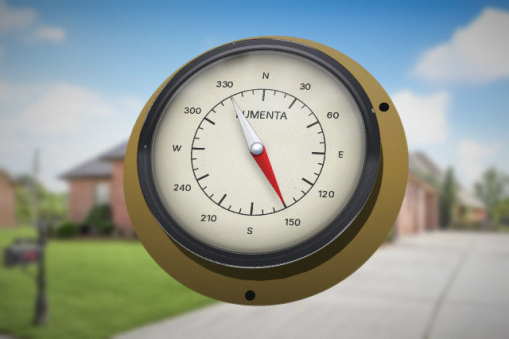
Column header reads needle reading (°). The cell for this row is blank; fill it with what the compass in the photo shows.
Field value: 150 °
